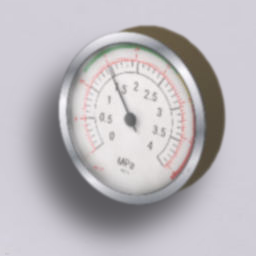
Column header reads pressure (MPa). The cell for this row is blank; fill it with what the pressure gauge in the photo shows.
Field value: 1.5 MPa
